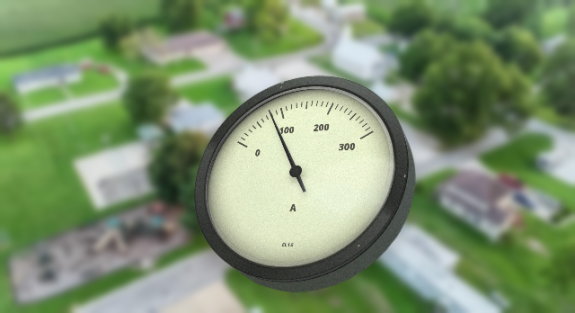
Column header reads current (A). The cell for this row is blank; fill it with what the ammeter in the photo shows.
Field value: 80 A
